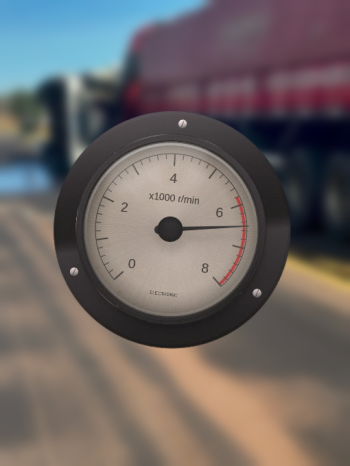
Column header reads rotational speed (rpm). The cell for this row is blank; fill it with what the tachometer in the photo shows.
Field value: 6500 rpm
